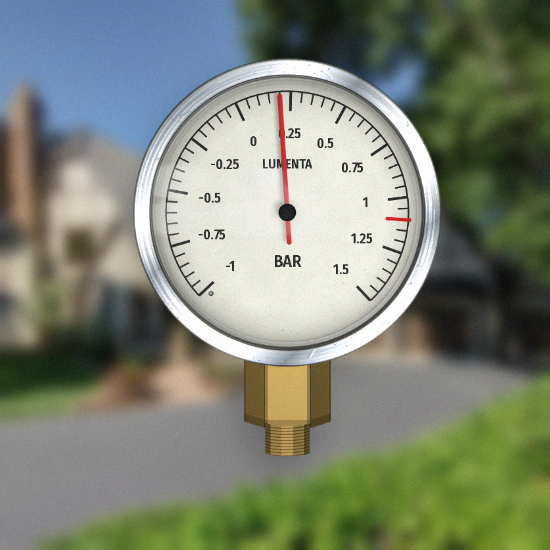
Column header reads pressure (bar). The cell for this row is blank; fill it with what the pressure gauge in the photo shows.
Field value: 0.2 bar
